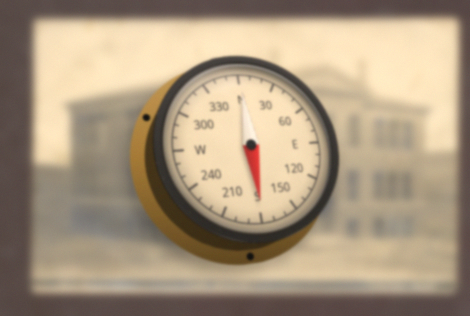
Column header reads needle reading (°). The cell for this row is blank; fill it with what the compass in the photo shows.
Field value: 180 °
